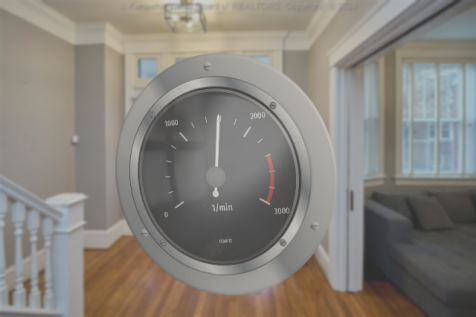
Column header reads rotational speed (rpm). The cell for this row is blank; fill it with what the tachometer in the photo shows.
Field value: 1600 rpm
